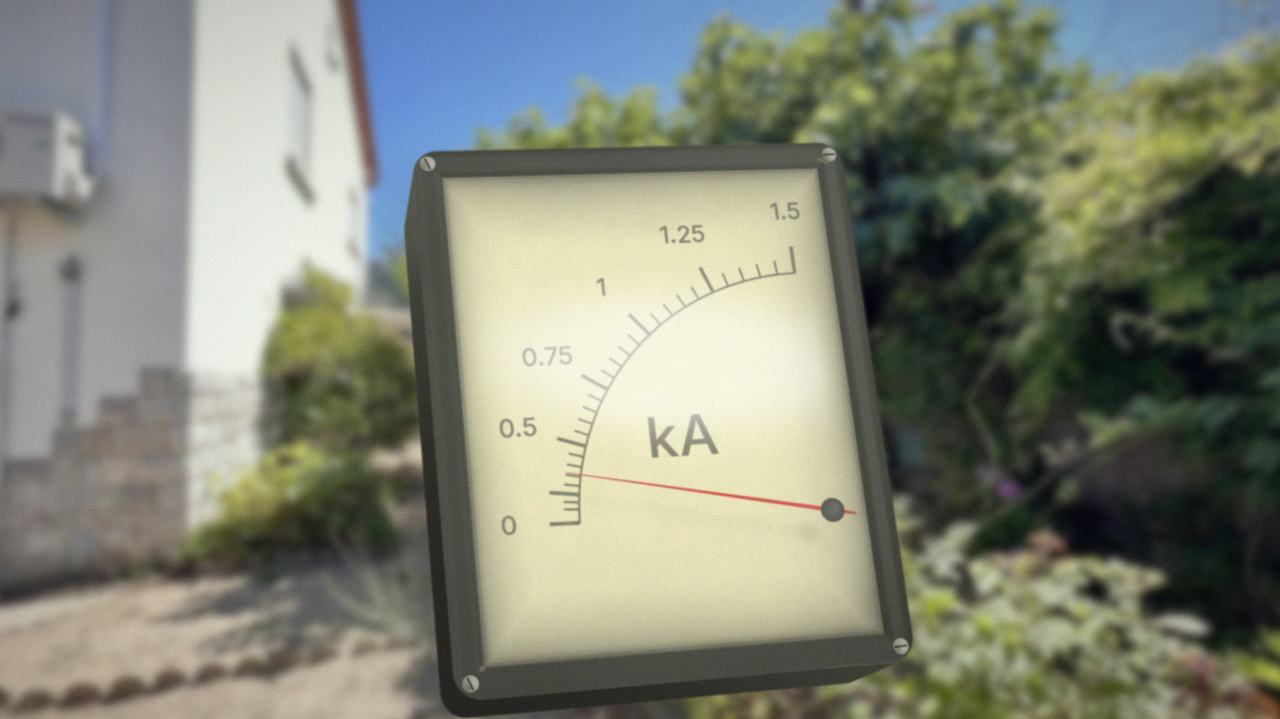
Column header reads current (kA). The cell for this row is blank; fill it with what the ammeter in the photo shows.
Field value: 0.35 kA
